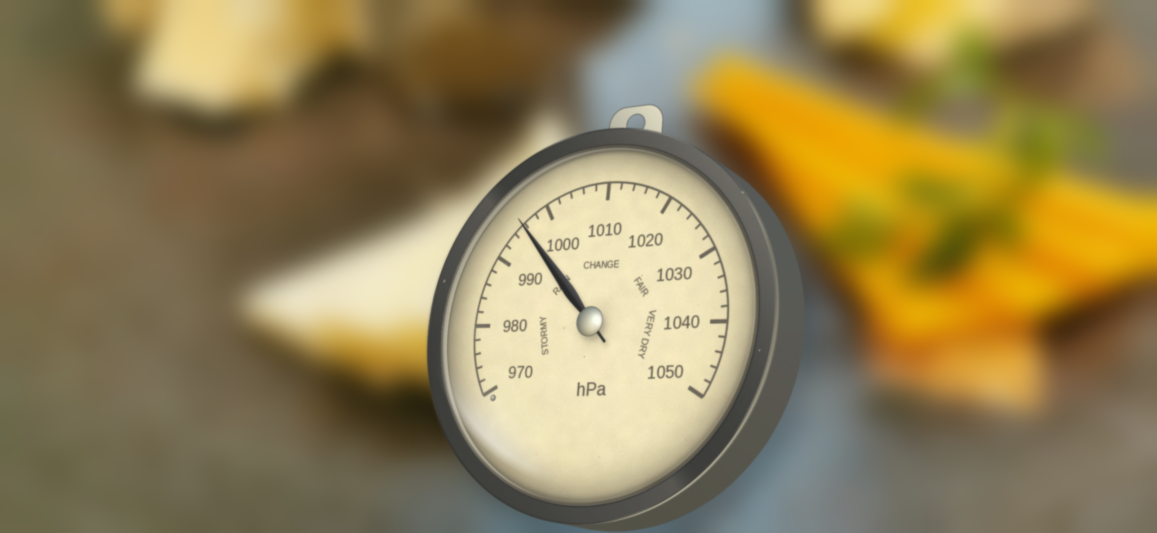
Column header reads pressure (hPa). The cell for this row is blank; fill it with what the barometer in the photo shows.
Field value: 996 hPa
